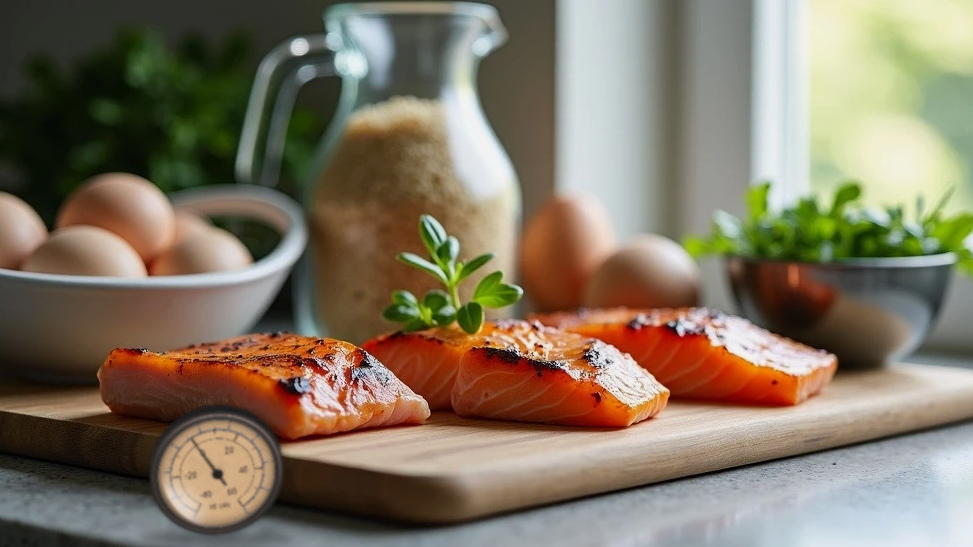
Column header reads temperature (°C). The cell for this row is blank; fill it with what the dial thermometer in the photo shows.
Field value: 0 °C
